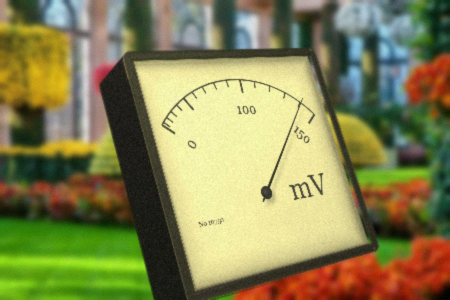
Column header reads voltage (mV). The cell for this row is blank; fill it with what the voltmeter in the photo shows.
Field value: 140 mV
